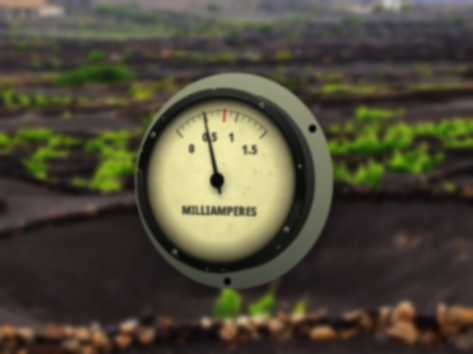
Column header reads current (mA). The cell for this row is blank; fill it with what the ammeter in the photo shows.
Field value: 0.5 mA
